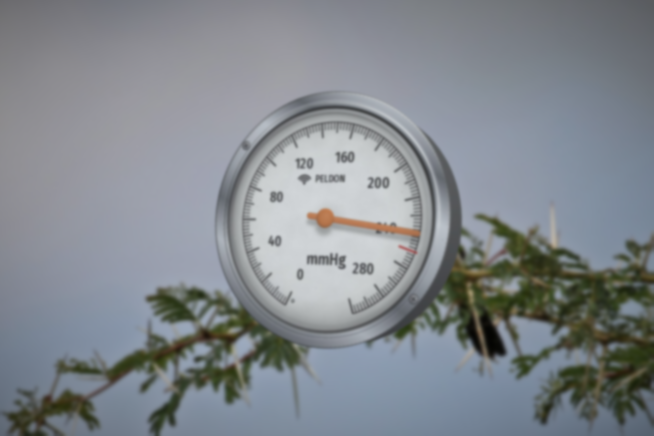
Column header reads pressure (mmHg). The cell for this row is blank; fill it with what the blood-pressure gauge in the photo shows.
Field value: 240 mmHg
